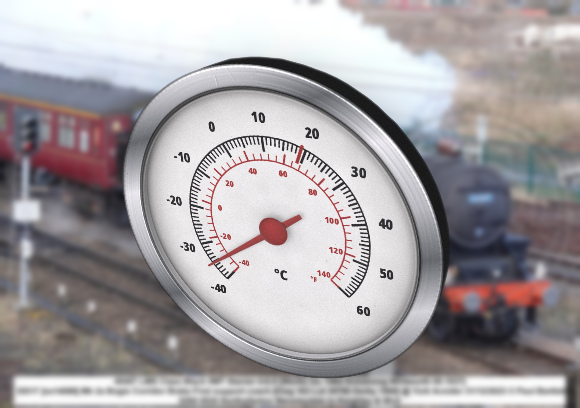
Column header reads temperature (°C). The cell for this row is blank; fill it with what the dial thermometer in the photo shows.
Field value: -35 °C
